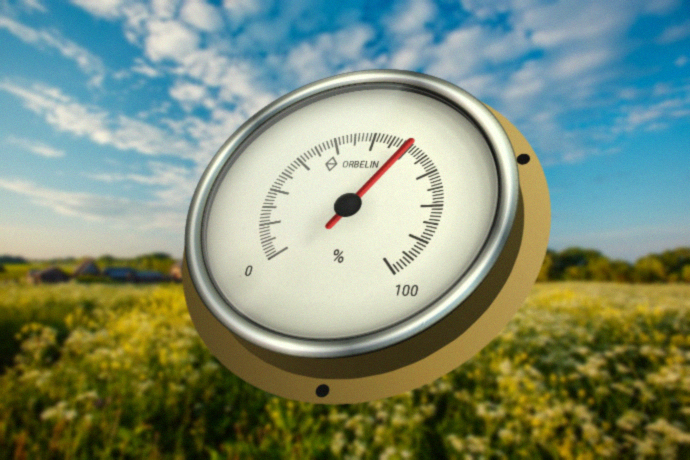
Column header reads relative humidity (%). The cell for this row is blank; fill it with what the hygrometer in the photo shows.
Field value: 60 %
